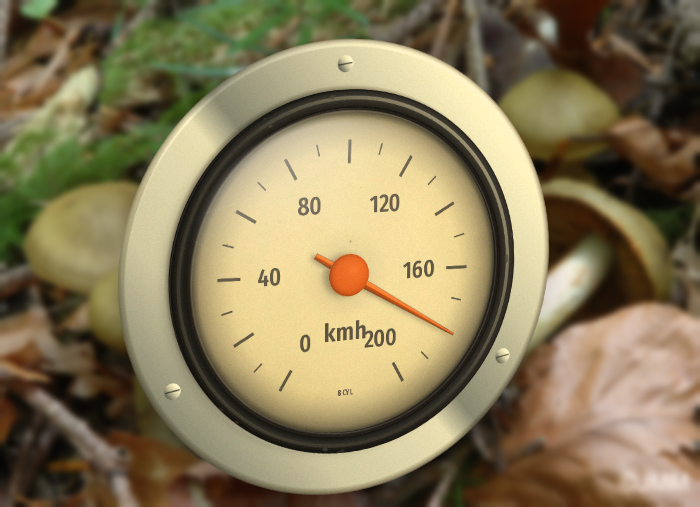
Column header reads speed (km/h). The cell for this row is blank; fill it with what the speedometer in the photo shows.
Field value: 180 km/h
